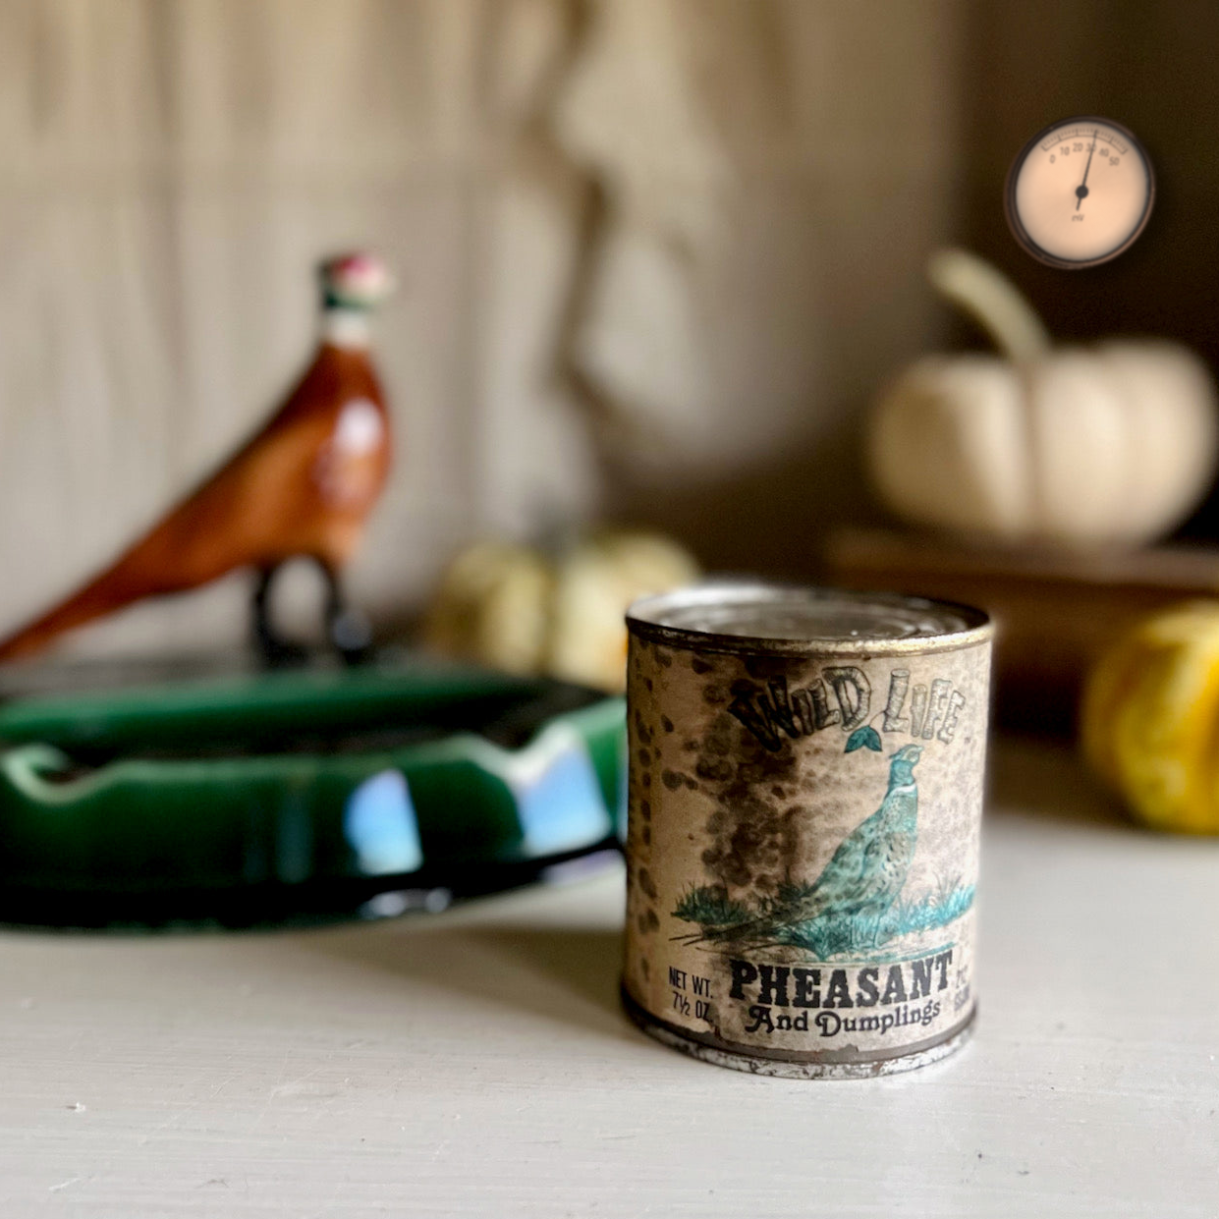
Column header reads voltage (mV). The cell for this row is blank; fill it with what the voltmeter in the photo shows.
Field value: 30 mV
